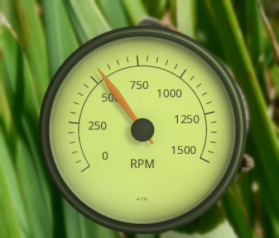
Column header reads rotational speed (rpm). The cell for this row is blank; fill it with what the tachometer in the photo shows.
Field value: 550 rpm
